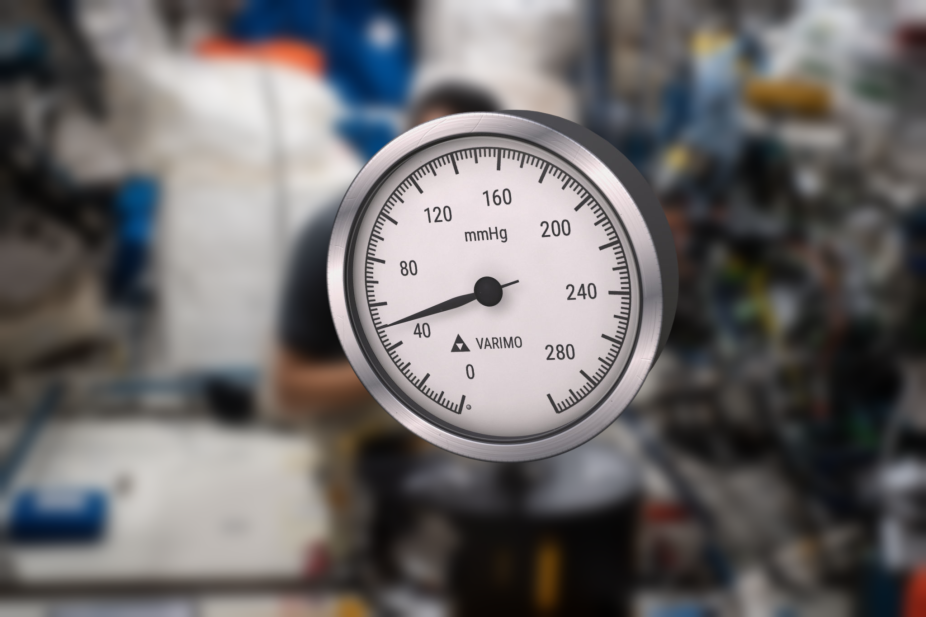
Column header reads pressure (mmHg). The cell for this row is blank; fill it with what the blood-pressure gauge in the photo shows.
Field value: 50 mmHg
